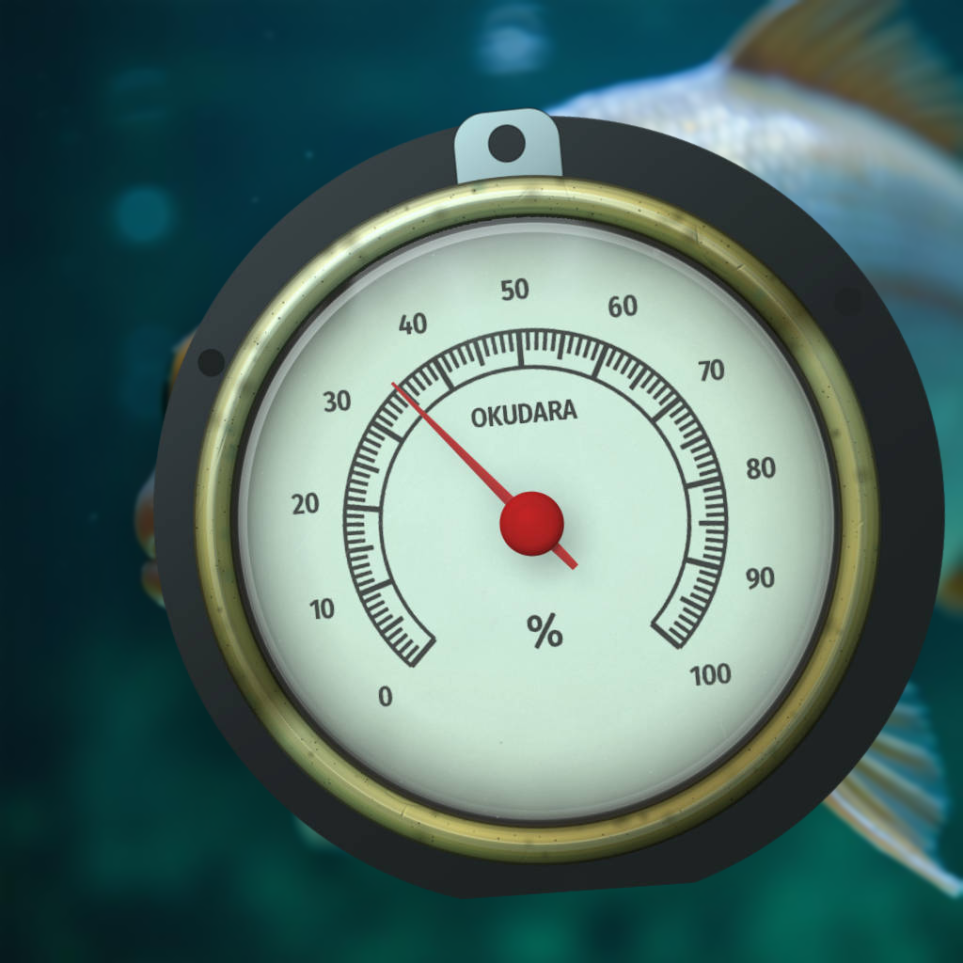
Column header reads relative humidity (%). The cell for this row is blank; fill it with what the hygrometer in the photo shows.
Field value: 35 %
